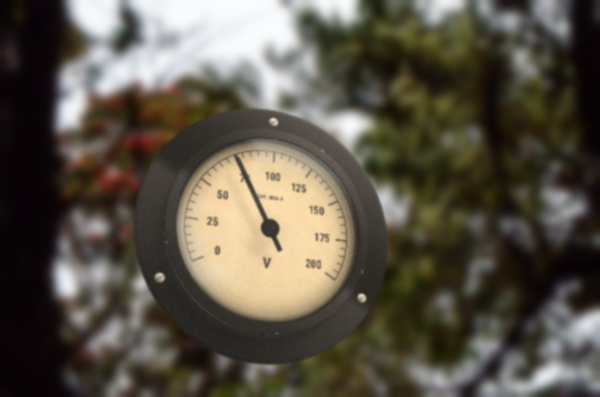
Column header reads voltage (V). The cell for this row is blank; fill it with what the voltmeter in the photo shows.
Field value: 75 V
